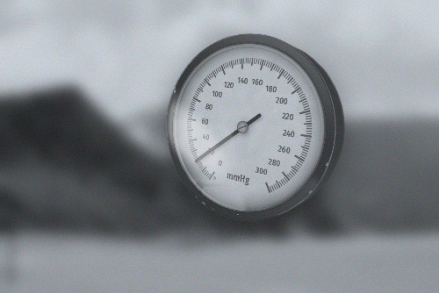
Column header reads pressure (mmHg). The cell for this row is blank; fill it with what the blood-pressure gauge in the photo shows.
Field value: 20 mmHg
